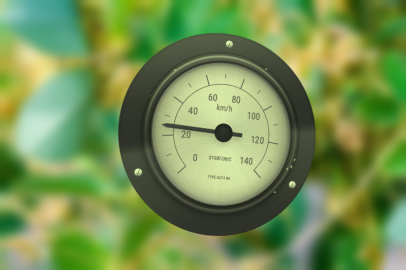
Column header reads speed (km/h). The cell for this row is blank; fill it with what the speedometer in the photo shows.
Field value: 25 km/h
